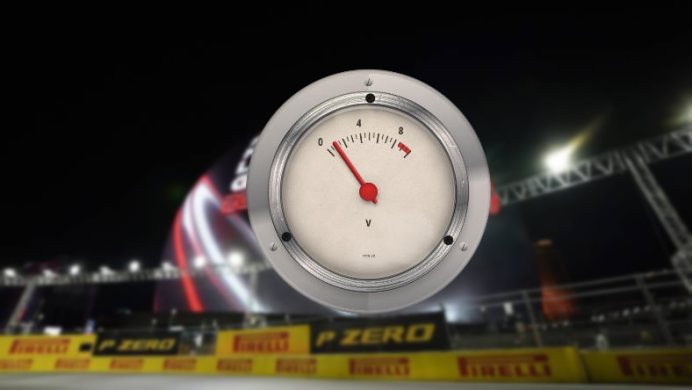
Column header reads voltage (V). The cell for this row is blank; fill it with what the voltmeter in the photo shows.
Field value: 1 V
